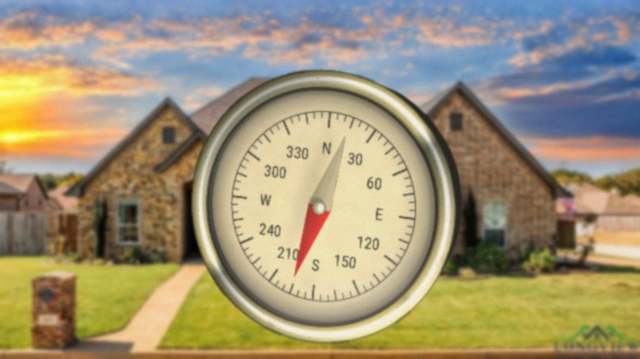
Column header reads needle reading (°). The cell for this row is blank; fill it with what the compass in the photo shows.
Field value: 195 °
